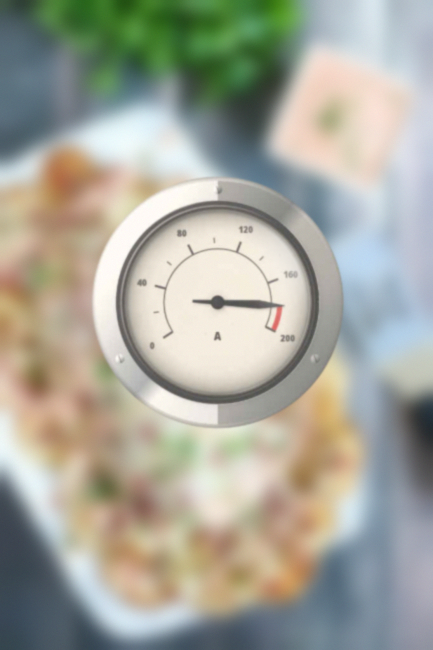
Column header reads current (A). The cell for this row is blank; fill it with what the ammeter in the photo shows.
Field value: 180 A
